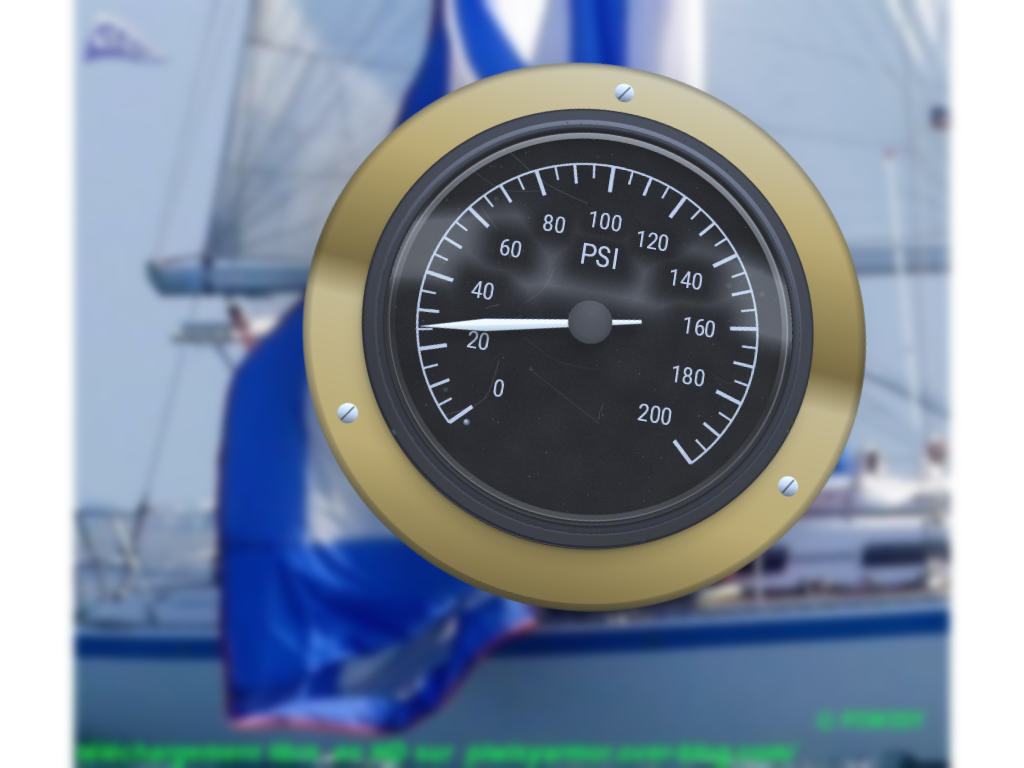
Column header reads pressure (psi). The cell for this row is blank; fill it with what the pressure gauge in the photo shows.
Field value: 25 psi
